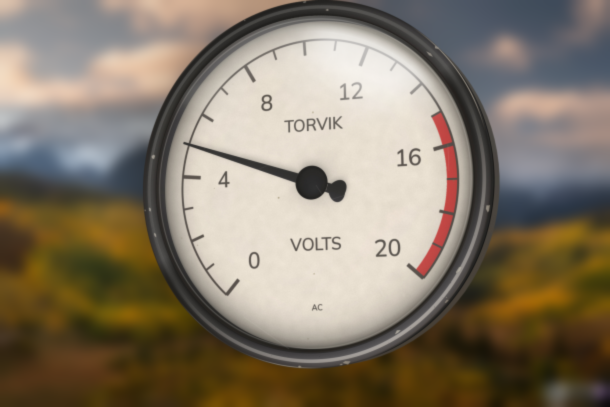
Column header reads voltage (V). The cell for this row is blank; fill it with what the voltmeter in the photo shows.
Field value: 5 V
